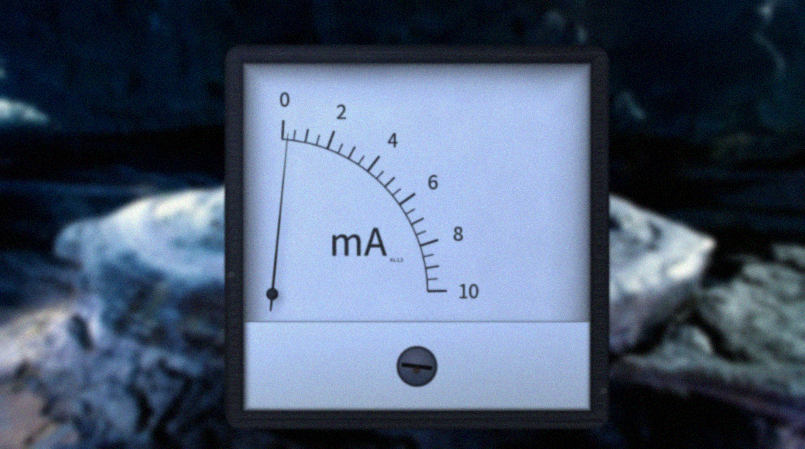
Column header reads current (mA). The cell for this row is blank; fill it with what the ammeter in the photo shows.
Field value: 0.25 mA
